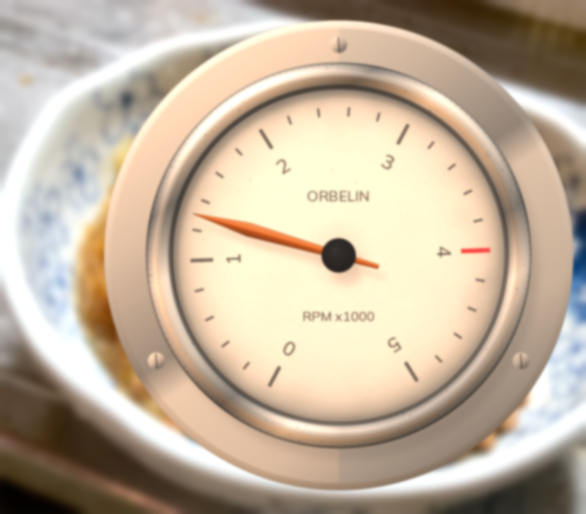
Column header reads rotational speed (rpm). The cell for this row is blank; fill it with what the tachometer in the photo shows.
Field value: 1300 rpm
